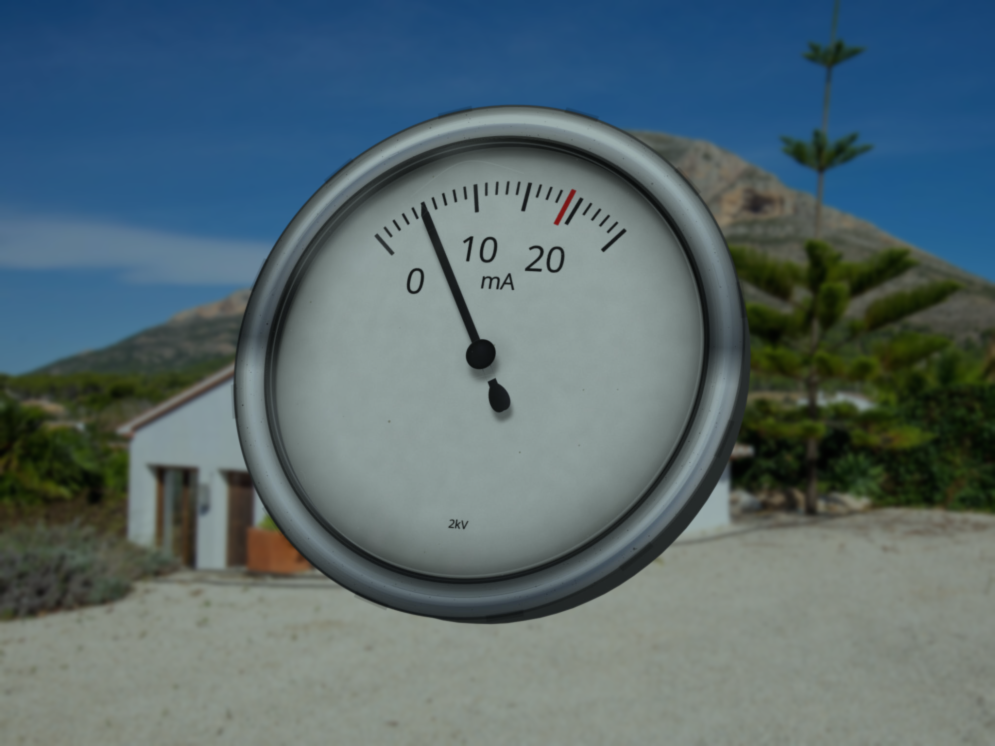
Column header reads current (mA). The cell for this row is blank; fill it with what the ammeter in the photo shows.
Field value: 5 mA
